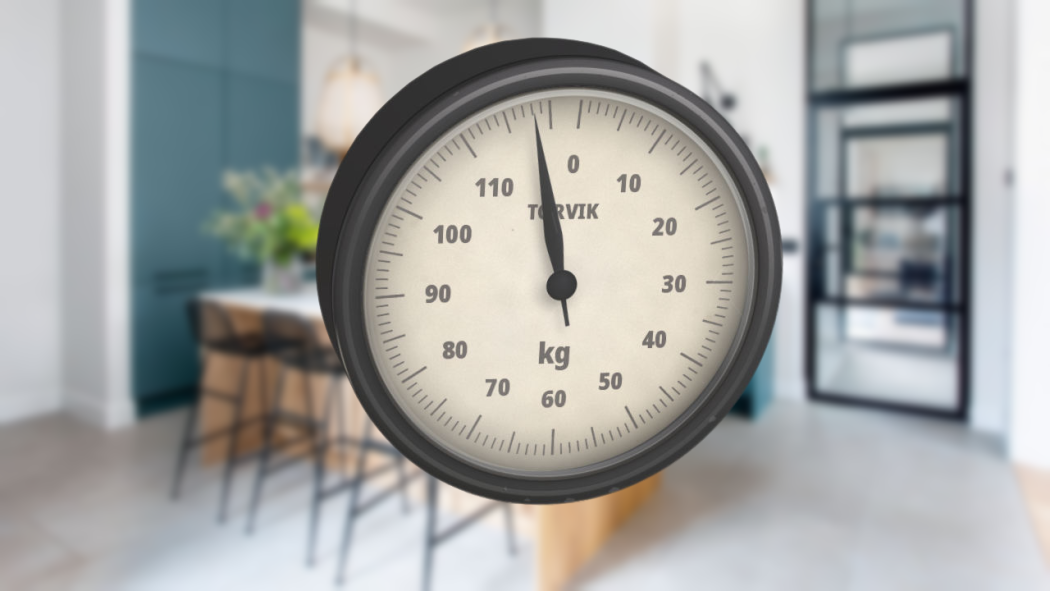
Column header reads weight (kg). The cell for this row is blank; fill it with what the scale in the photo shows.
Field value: 118 kg
